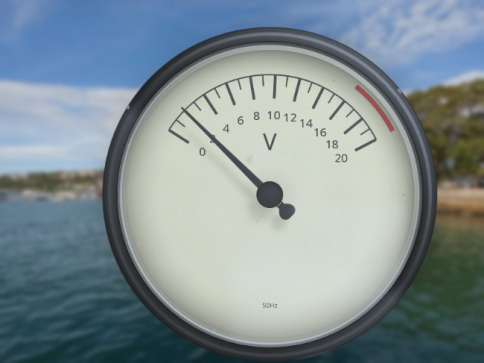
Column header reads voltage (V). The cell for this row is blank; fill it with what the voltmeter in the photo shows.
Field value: 2 V
